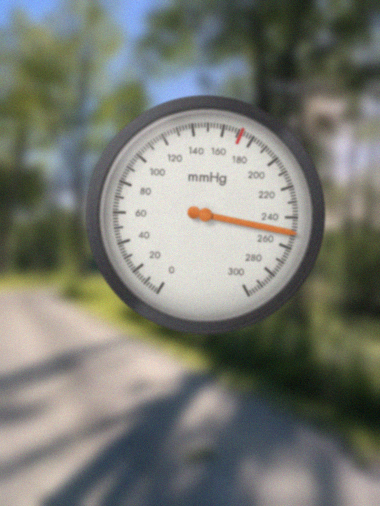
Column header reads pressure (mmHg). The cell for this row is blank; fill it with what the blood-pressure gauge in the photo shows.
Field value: 250 mmHg
